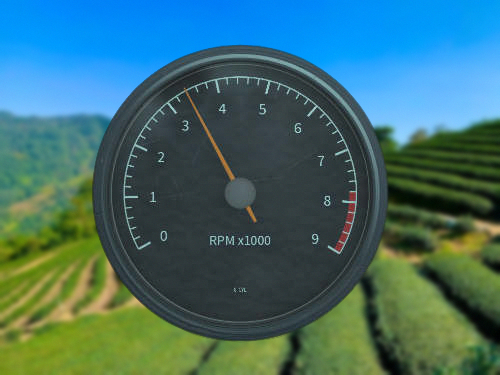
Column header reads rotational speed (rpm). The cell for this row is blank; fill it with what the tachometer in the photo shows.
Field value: 3400 rpm
